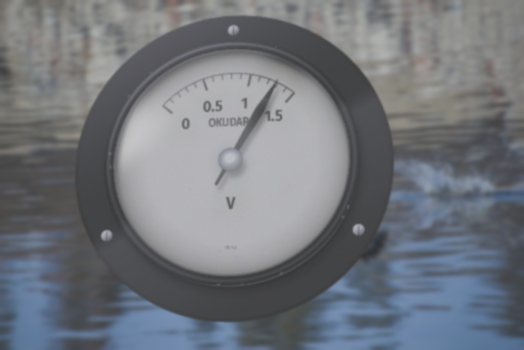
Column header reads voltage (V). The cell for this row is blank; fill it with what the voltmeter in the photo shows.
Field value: 1.3 V
